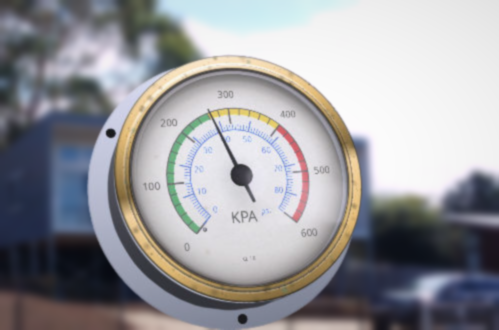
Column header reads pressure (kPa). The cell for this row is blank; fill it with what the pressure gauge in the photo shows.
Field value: 260 kPa
